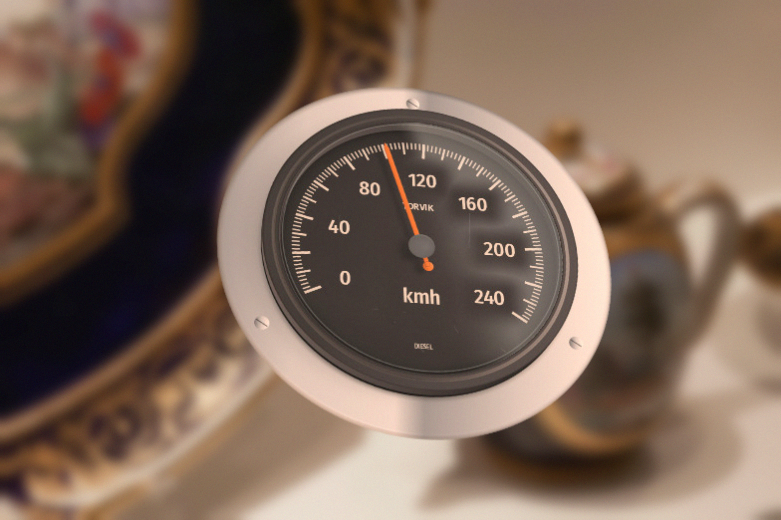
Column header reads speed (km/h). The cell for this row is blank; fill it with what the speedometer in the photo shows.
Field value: 100 km/h
